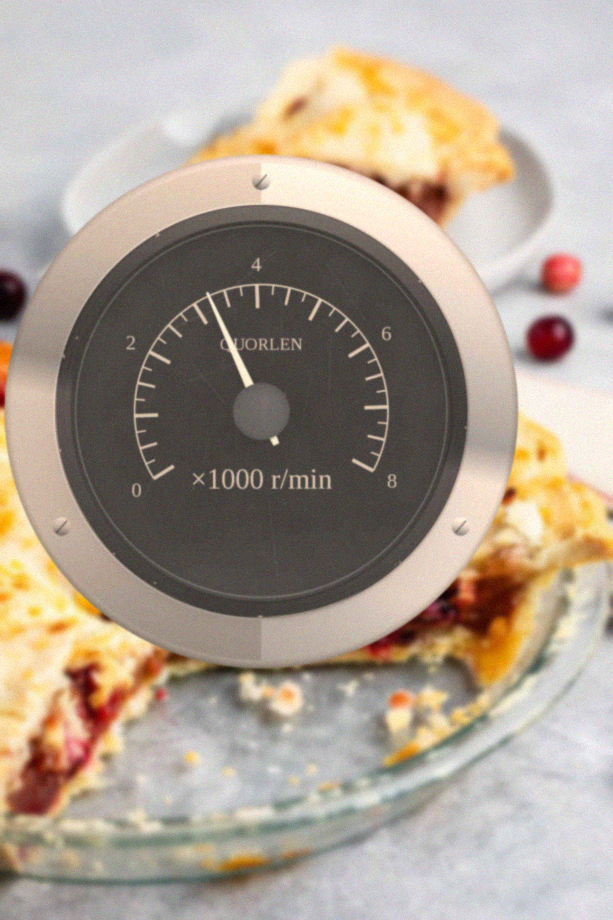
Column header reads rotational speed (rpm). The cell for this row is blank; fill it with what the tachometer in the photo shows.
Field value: 3250 rpm
